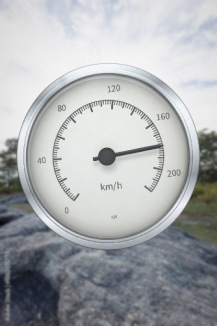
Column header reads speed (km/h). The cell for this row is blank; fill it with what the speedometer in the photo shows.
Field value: 180 km/h
